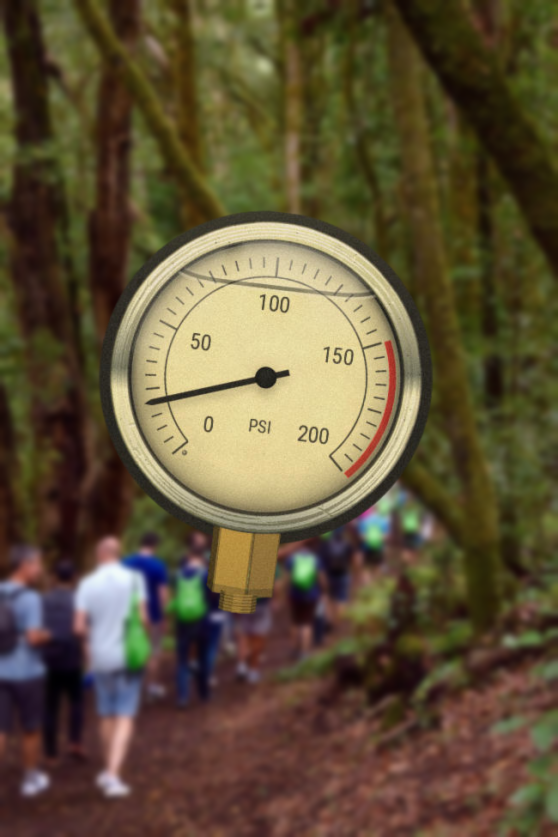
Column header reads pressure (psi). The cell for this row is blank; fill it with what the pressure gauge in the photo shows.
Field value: 20 psi
